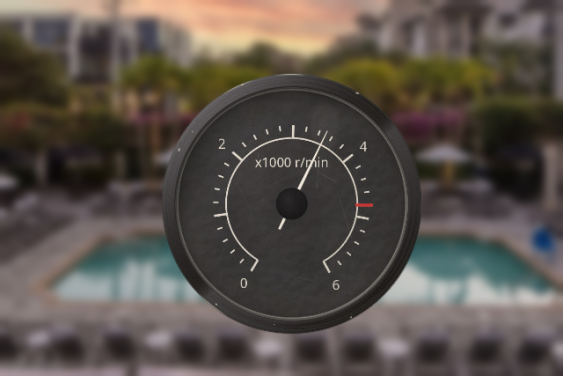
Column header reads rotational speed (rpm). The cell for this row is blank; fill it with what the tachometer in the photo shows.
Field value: 3500 rpm
